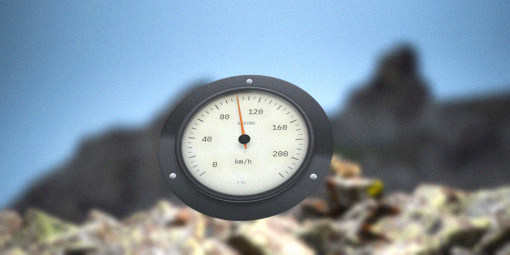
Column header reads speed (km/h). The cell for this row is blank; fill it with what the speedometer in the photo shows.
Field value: 100 km/h
